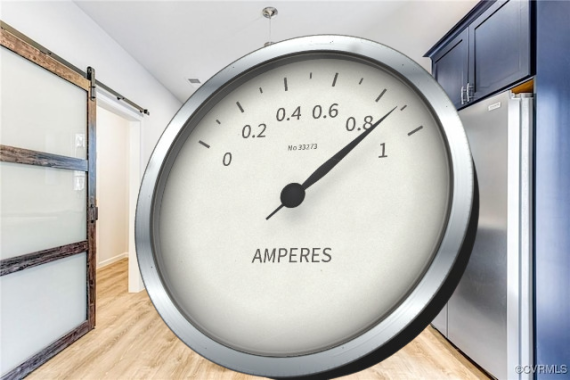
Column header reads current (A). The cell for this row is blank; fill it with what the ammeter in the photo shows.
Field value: 0.9 A
